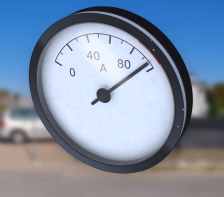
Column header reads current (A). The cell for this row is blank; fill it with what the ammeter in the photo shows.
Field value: 95 A
